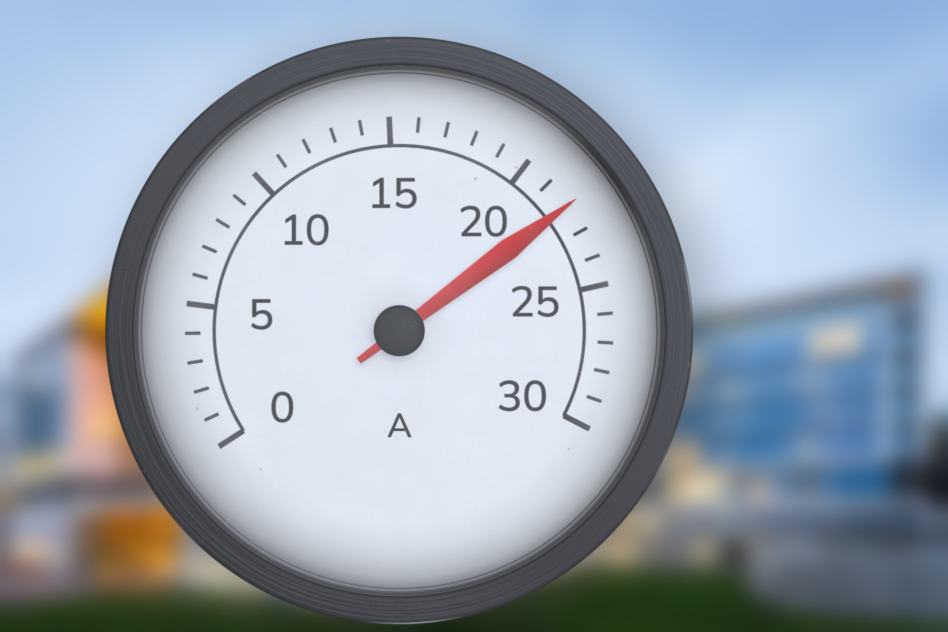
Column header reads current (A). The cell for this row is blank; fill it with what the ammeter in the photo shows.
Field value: 22 A
